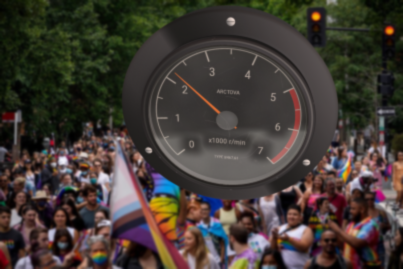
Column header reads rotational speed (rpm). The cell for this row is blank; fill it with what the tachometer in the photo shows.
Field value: 2250 rpm
